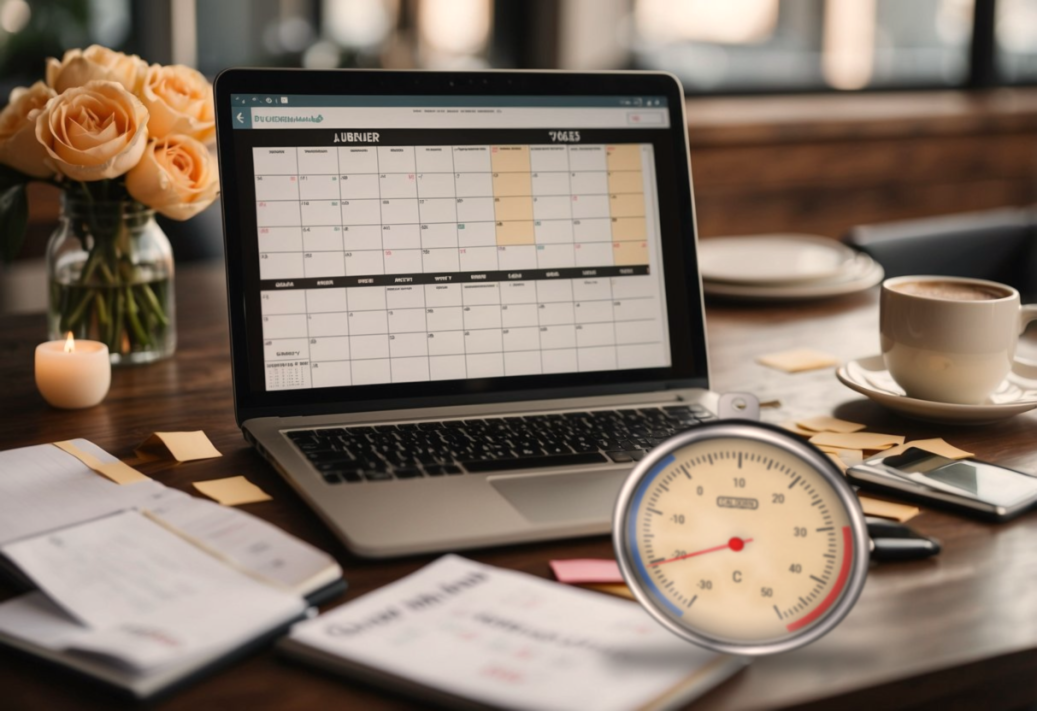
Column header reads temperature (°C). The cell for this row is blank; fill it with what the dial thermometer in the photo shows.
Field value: -20 °C
